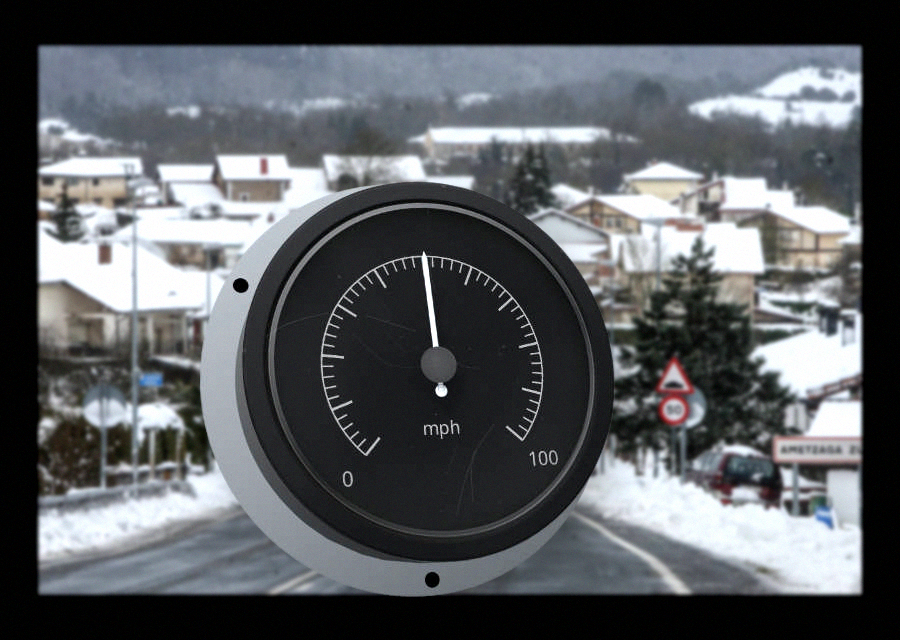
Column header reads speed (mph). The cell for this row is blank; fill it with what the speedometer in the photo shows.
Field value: 50 mph
